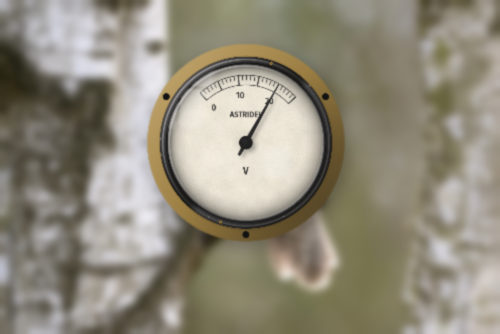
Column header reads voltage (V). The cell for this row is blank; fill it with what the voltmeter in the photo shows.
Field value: 20 V
